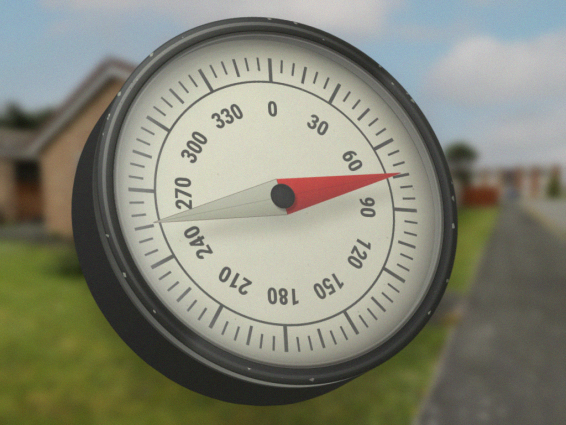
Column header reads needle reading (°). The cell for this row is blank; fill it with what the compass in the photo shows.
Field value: 75 °
